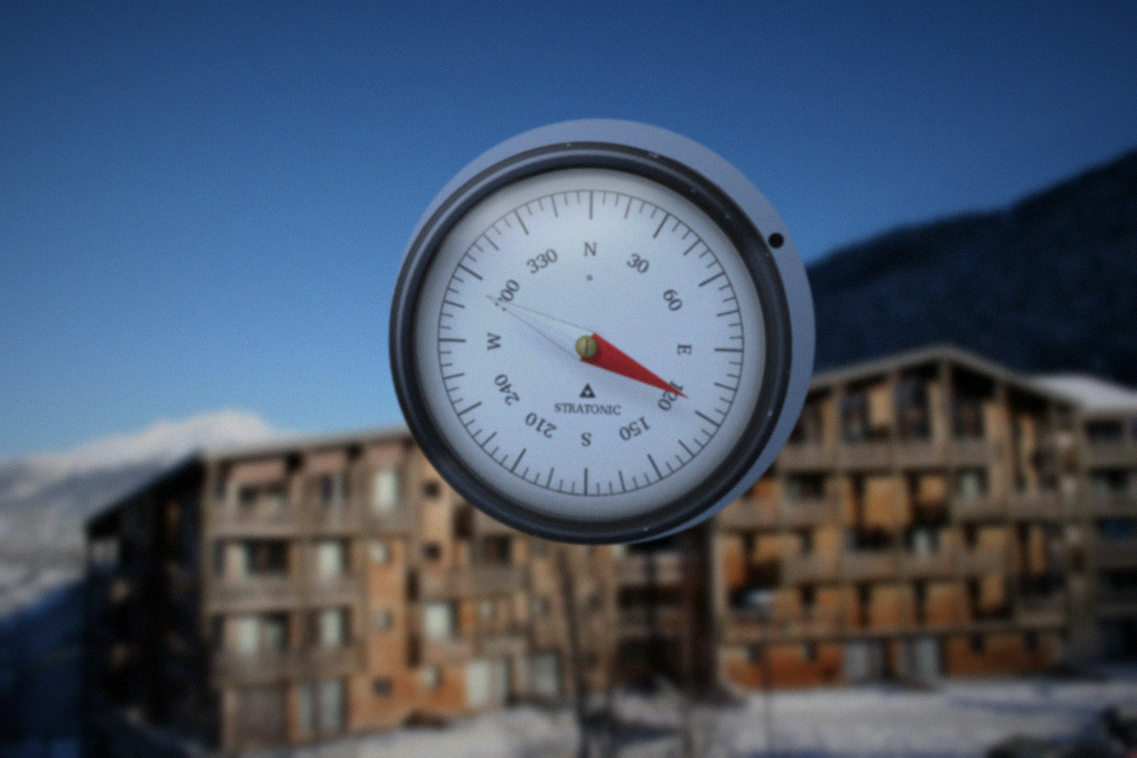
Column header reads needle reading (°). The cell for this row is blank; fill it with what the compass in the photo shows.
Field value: 115 °
